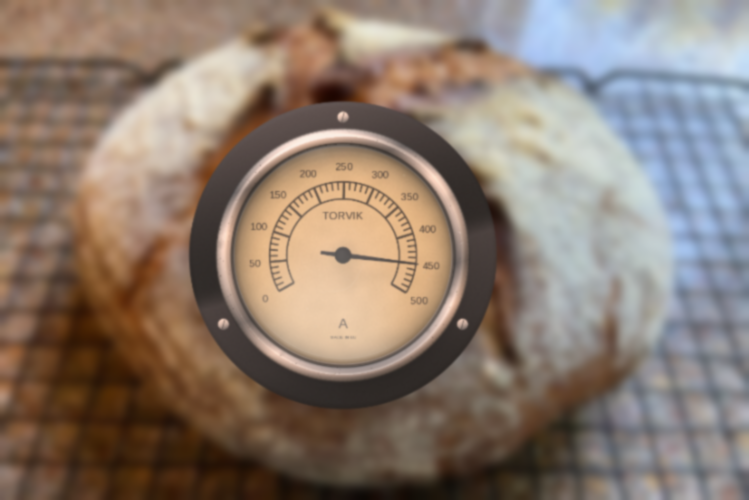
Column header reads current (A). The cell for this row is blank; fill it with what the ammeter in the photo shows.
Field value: 450 A
